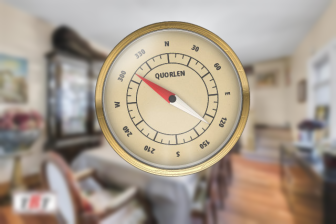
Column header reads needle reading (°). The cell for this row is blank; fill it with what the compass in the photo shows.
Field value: 310 °
